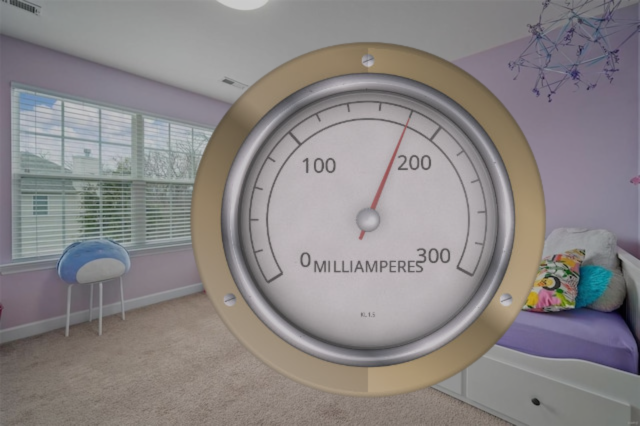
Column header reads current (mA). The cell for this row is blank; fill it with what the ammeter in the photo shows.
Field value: 180 mA
